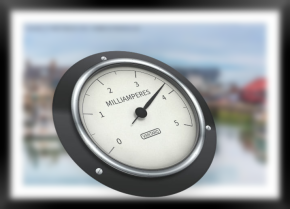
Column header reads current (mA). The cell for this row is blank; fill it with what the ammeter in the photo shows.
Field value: 3.75 mA
